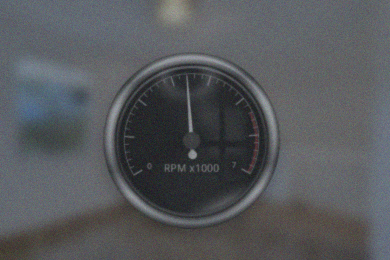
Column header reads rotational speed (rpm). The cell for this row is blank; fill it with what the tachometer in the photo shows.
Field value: 3400 rpm
